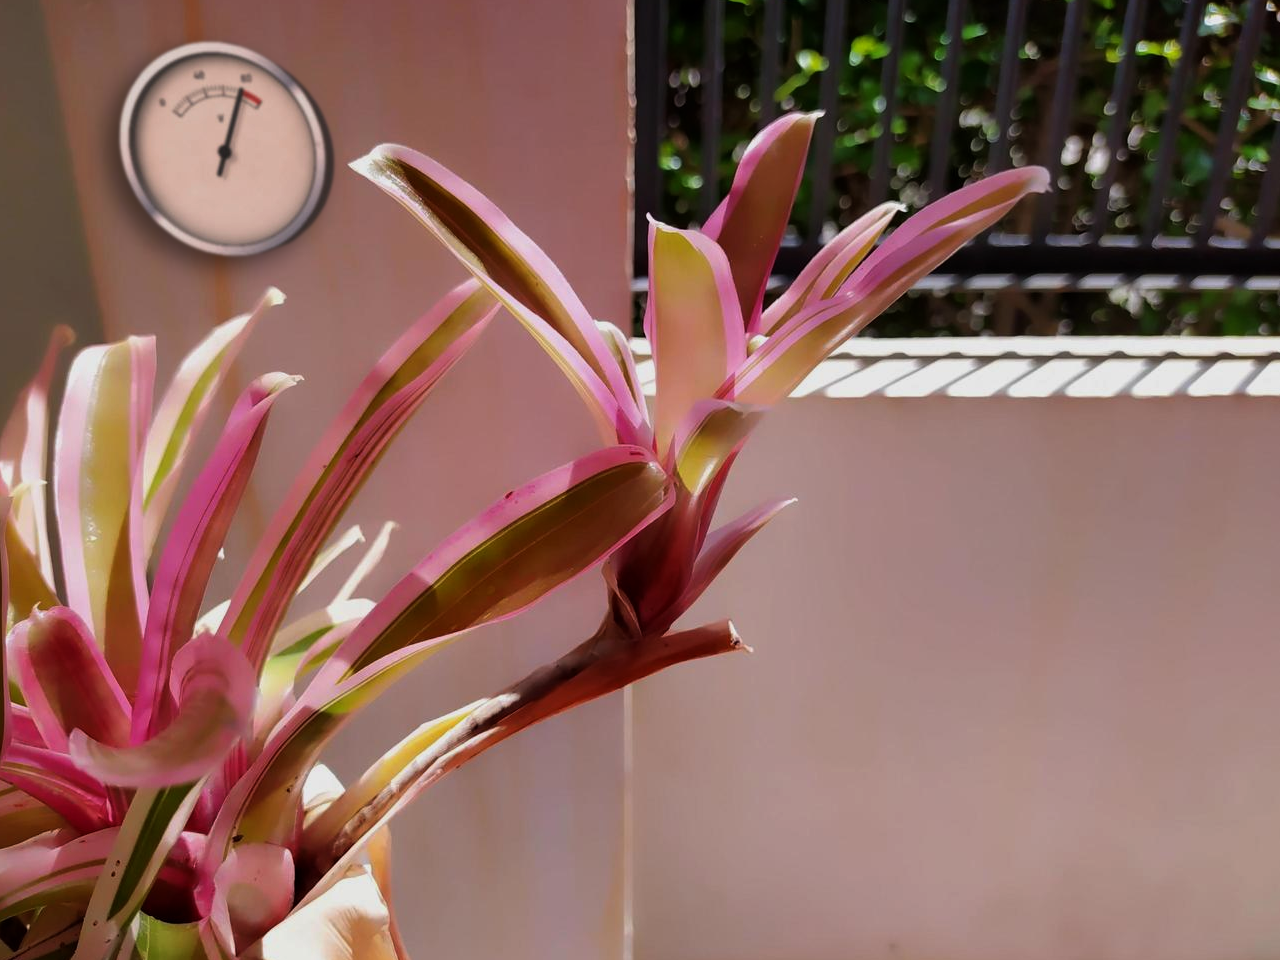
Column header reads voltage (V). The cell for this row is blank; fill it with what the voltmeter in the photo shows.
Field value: 80 V
